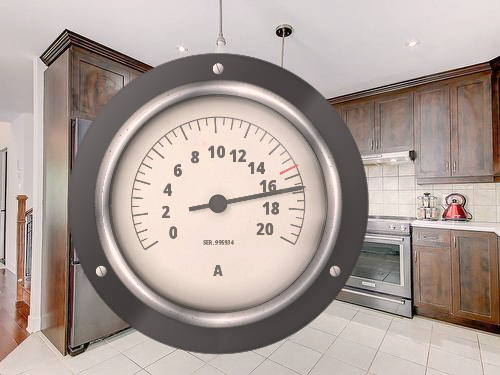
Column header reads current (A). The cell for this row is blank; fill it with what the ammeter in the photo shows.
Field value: 16.75 A
